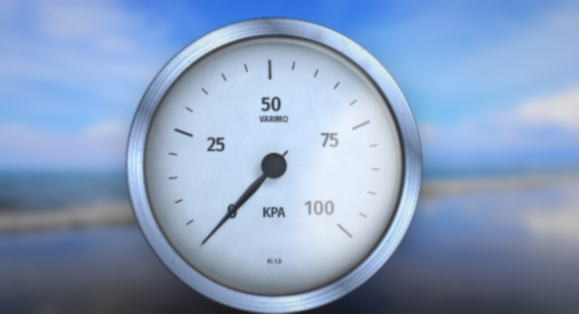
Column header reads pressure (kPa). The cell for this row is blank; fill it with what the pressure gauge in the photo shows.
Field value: 0 kPa
